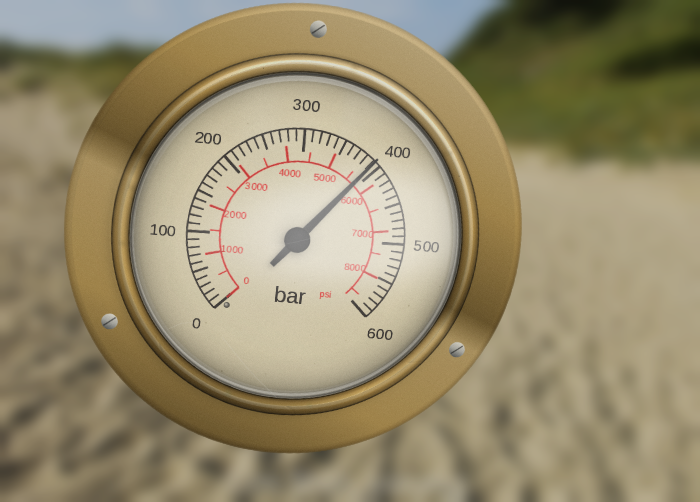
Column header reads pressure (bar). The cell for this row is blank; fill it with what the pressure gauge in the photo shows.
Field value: 390 bar
